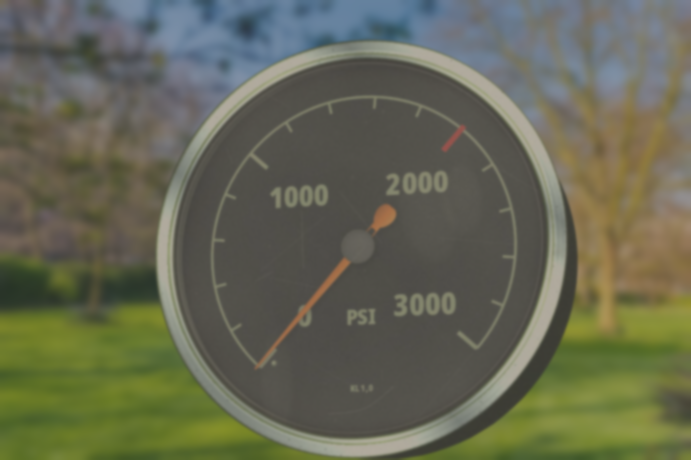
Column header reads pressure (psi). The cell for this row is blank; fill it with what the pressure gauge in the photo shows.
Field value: 0 psi
